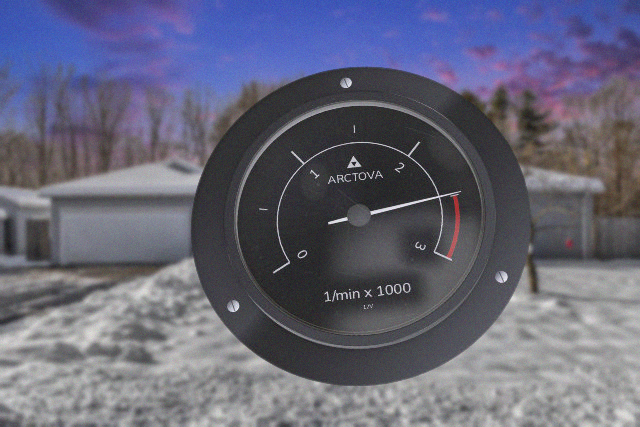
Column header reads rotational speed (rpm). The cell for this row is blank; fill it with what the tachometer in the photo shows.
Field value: 2500 rpm
